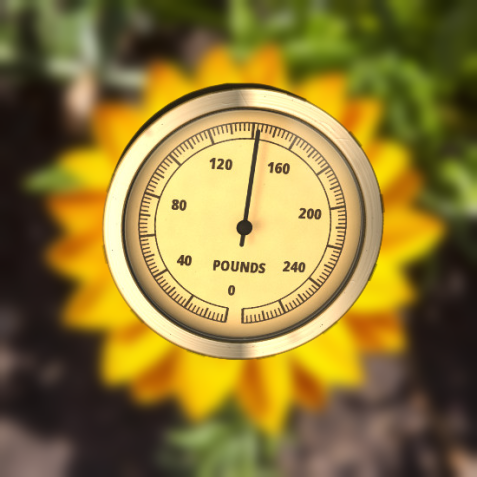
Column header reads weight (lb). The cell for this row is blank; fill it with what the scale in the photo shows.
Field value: 142 lb
